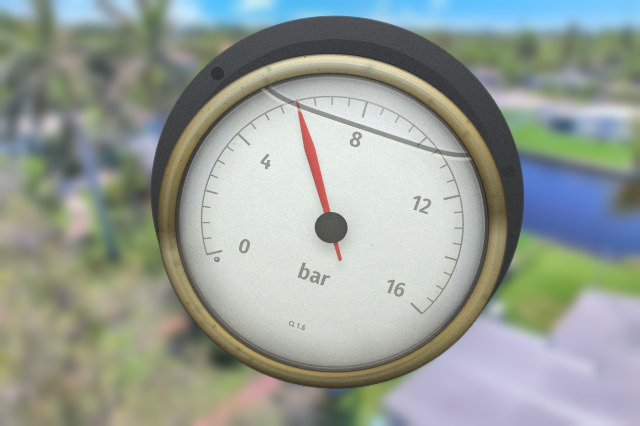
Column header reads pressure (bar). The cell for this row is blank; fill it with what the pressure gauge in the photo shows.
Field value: 6 bar
